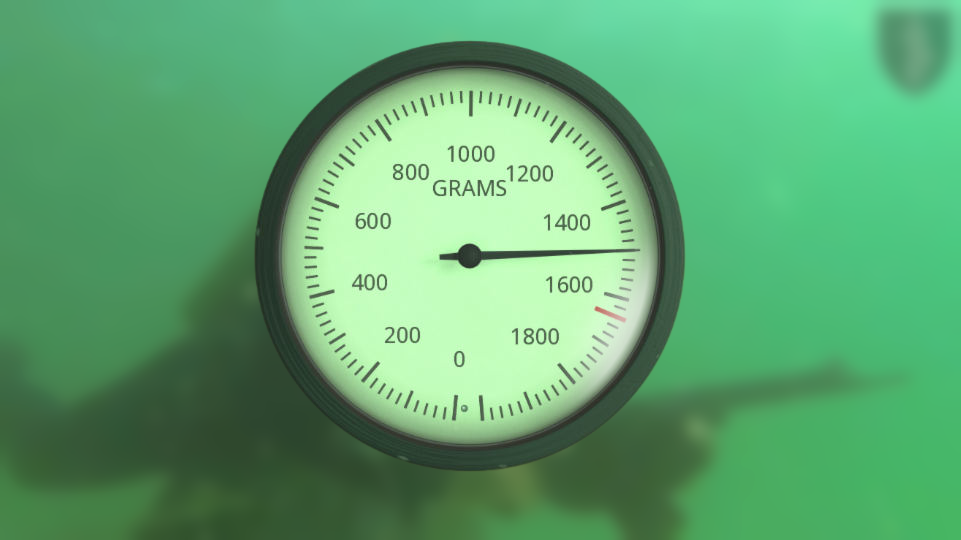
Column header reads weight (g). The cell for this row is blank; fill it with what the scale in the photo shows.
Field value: 1500 g
